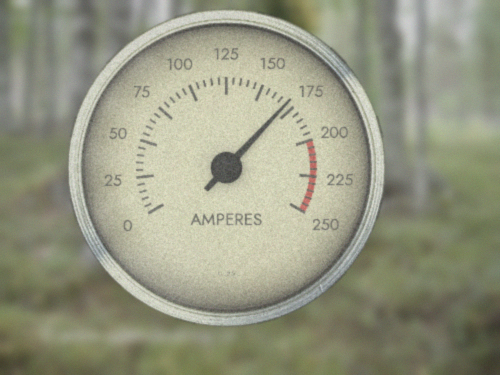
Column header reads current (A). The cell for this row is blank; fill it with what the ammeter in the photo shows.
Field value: 170 A
